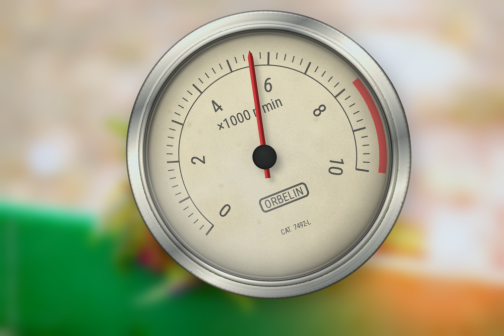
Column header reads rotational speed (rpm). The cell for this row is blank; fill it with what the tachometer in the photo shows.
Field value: 5600 rpm
